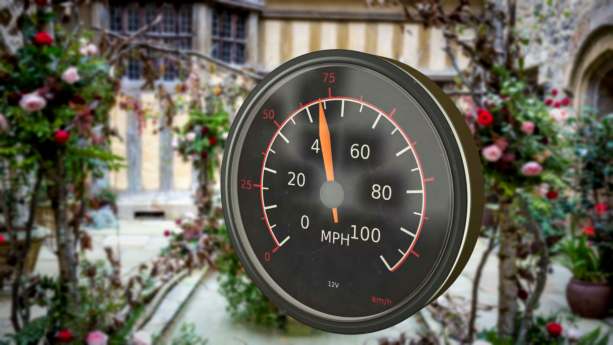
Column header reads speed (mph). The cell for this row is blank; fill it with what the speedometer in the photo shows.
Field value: 45 mph
